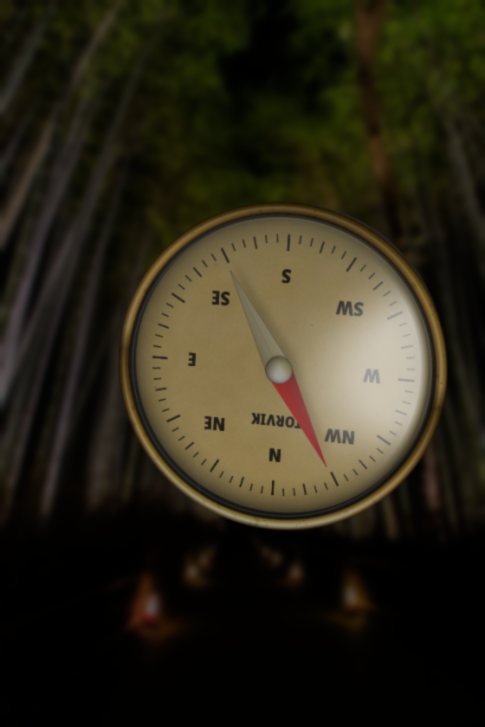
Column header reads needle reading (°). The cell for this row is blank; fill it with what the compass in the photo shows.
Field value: 330 °
